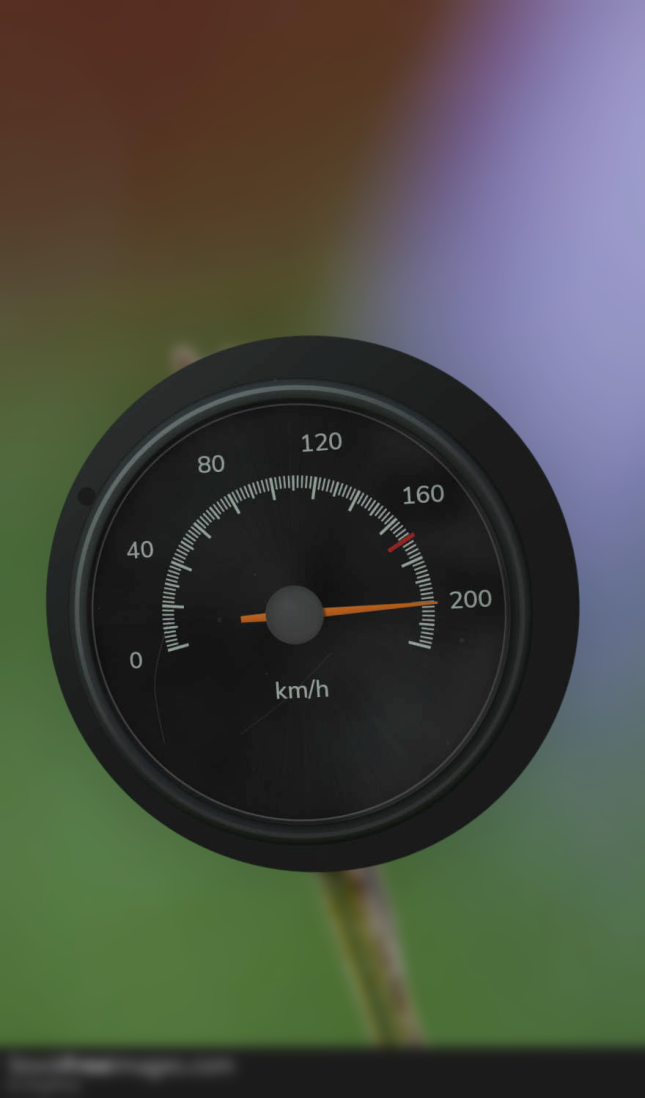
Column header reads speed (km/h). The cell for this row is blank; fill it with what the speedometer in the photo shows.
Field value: 200 km/h
